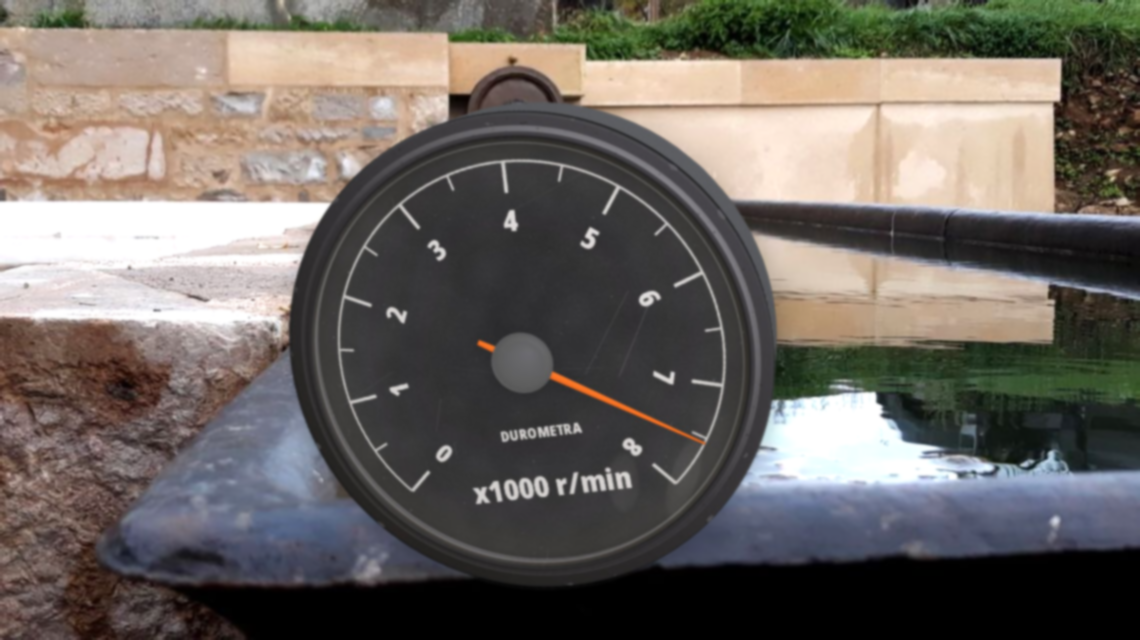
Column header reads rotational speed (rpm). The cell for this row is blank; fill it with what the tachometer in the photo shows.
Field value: 7500 rpm
